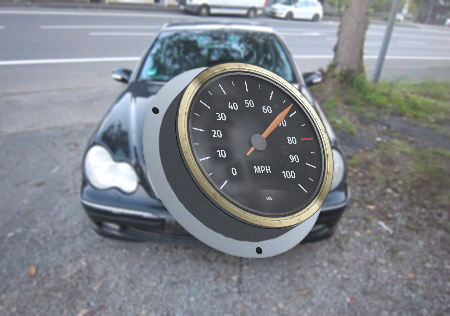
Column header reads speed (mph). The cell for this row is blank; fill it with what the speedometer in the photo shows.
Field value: 67.5 mph
